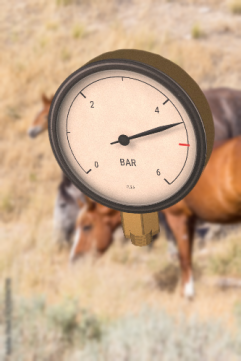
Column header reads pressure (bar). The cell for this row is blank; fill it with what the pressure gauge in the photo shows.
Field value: 4.5 bar
